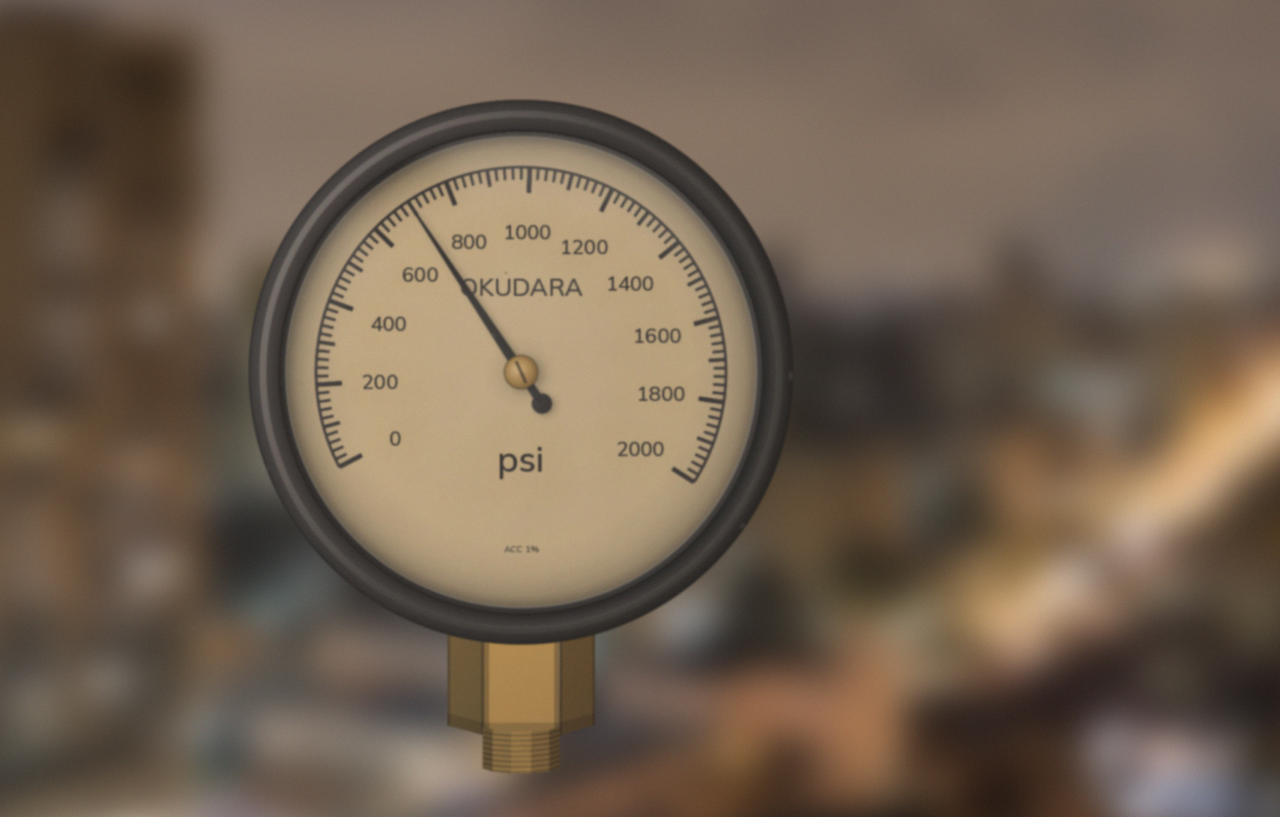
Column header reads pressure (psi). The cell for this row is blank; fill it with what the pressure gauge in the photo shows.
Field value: 700 psi
